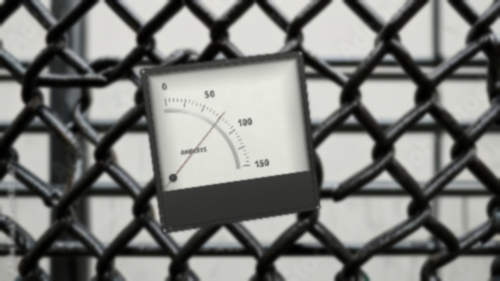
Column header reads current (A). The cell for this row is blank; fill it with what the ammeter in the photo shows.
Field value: 75 A
